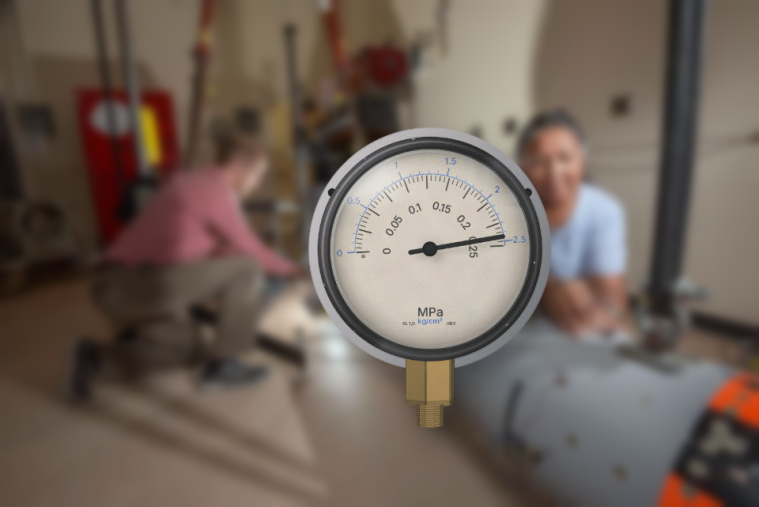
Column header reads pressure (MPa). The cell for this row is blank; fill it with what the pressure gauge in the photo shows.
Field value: 0.24 MPa
